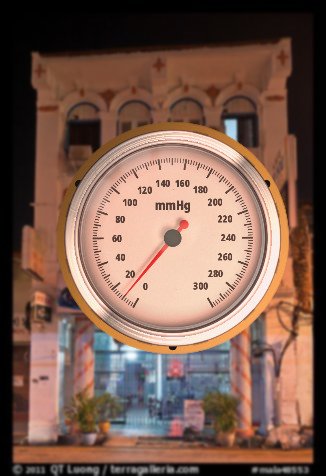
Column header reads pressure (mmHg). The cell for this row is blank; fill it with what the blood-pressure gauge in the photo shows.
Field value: 10 mmHg
